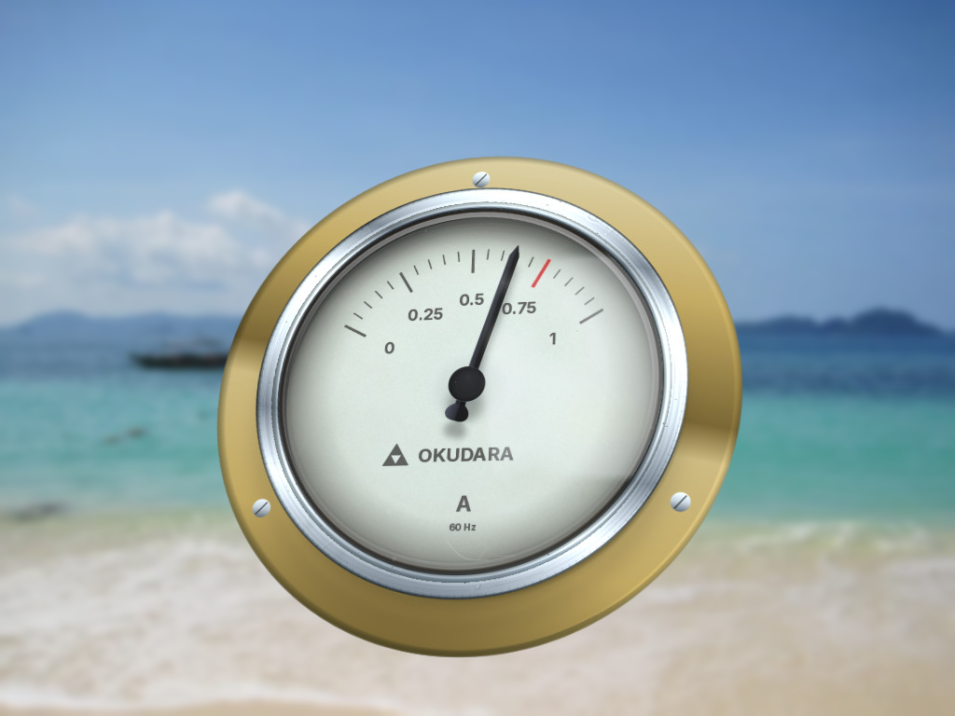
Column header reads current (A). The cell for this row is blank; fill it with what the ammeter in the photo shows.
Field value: 0.65 A
